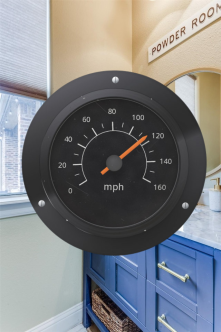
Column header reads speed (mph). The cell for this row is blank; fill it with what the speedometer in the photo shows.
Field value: 115 mph
